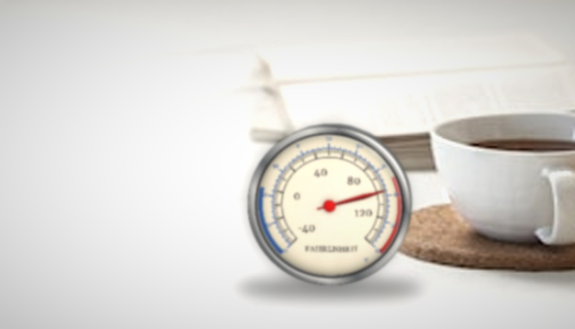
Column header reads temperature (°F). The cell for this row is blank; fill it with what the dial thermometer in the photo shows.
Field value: 100 °F
